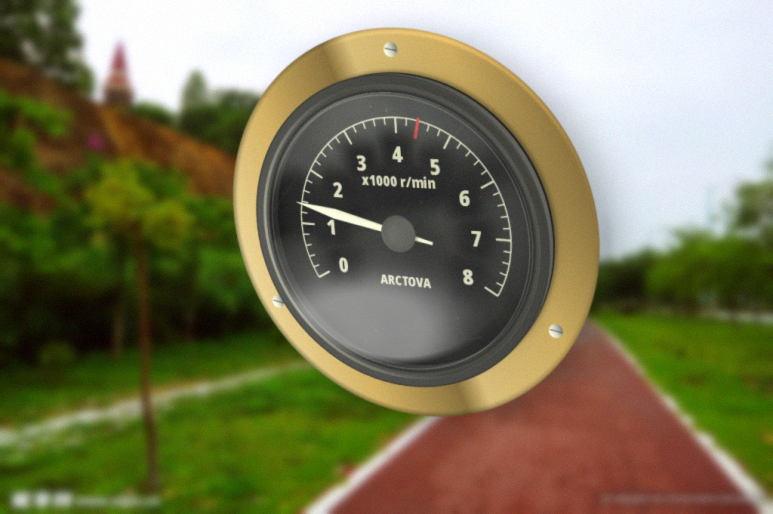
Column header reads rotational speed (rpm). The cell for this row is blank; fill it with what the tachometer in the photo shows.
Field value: 1400 rpm
